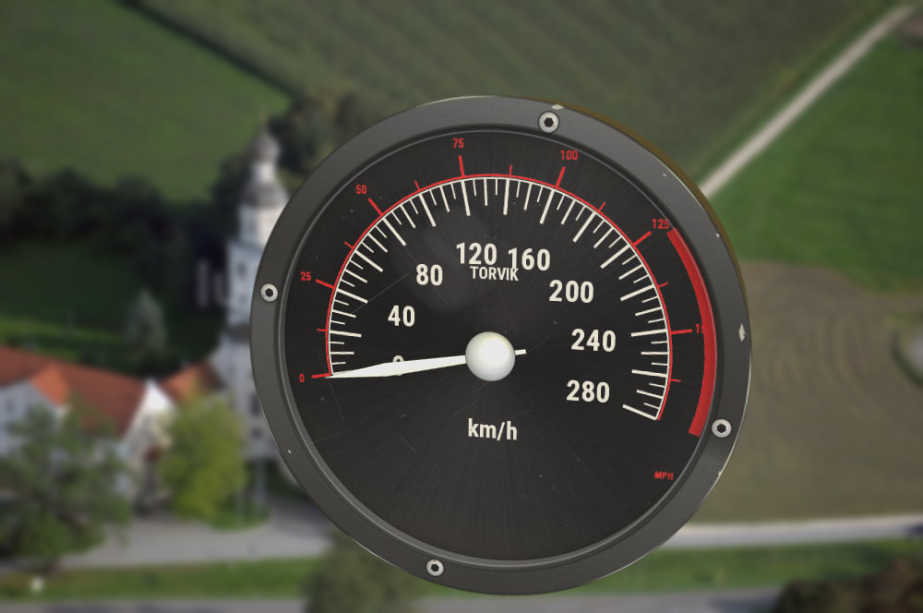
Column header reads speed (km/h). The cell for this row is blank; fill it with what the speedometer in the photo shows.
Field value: 0 km/h
